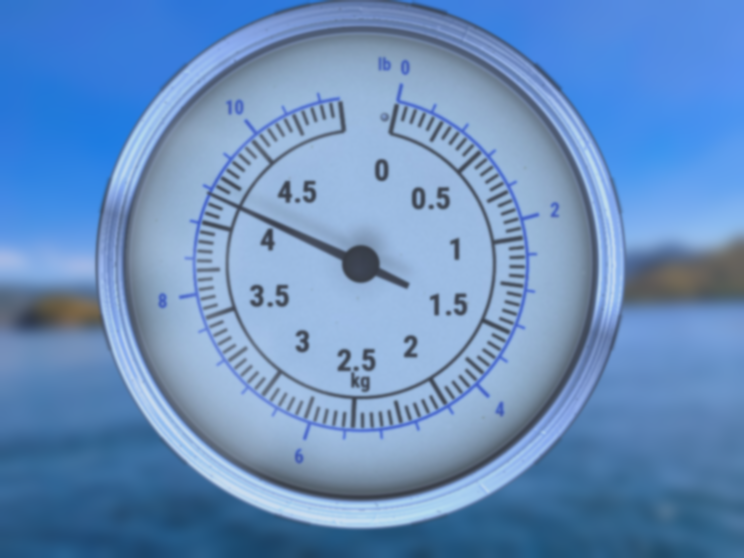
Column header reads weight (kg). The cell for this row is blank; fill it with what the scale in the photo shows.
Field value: 4.15 kg
